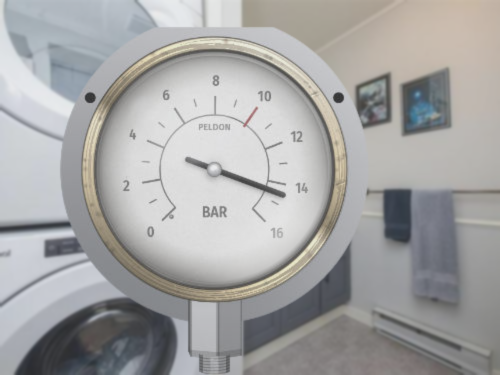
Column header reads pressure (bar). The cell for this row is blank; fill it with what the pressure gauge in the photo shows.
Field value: 14.5 bar
